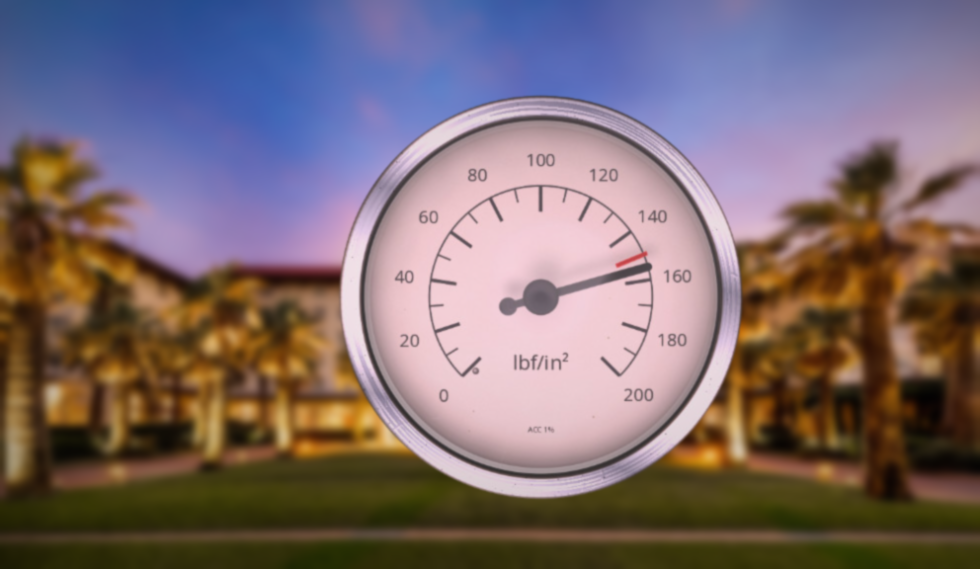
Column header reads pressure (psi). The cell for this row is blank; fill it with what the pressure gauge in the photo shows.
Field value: 155 psi
